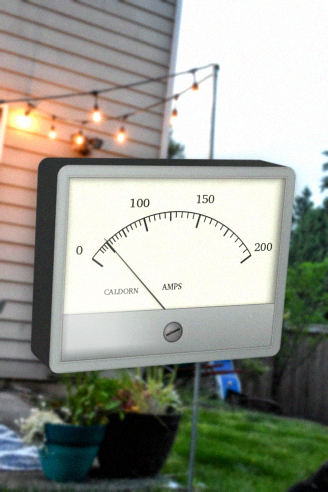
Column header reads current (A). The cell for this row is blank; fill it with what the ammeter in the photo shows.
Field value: 50 A
